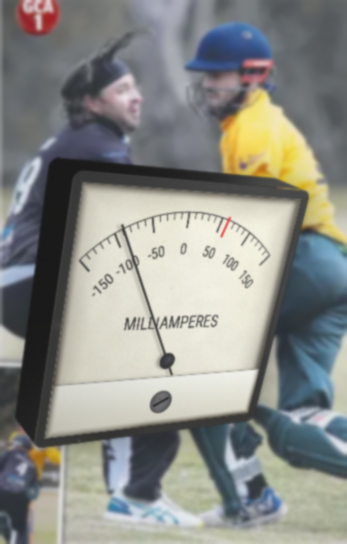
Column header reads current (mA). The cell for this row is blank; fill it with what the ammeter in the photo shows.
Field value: -90 mA
